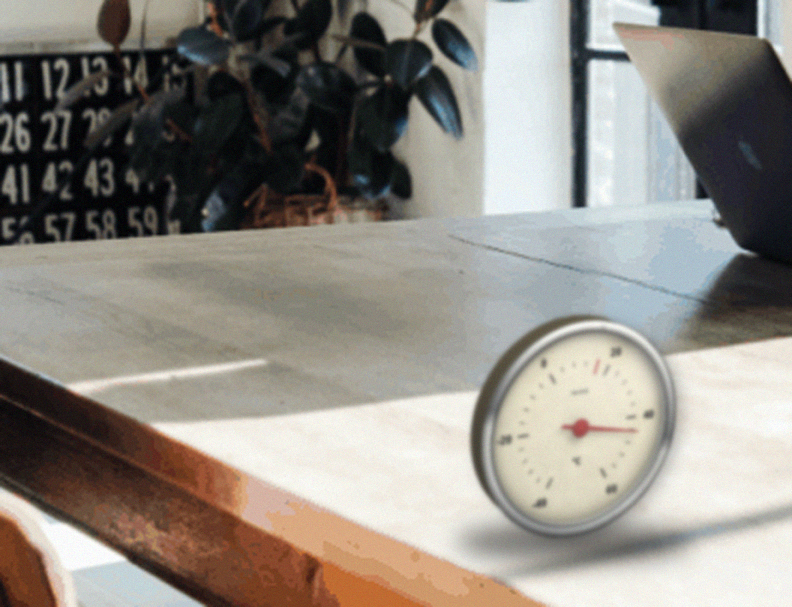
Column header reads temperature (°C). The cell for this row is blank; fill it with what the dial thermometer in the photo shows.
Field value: 44 °C
